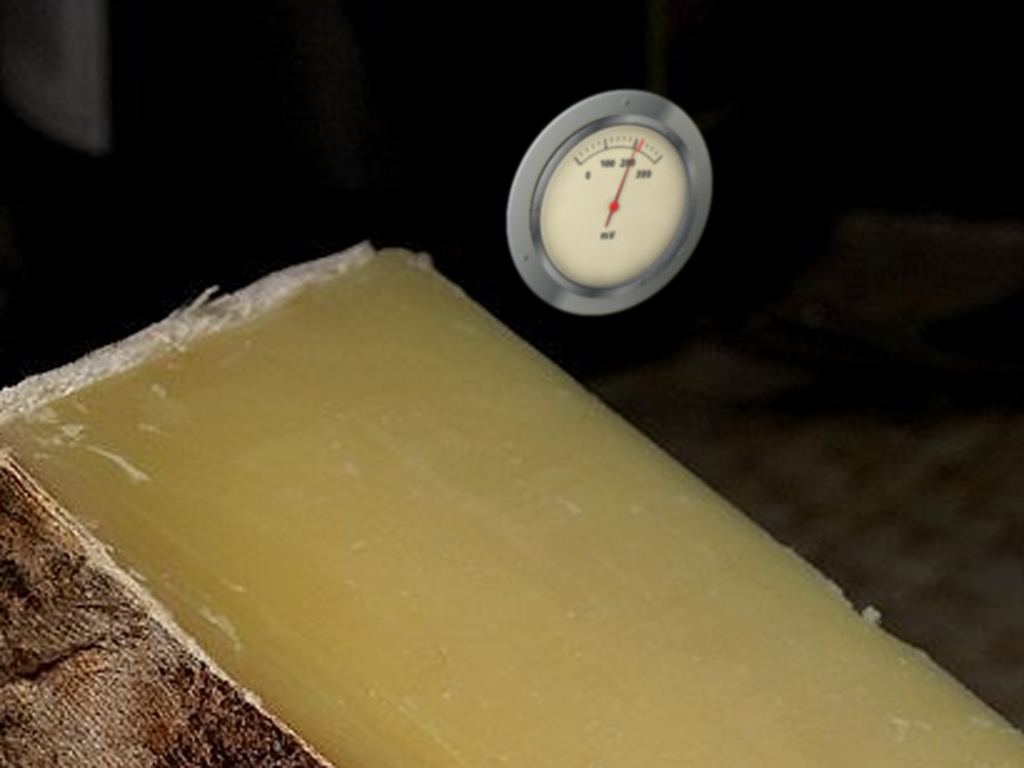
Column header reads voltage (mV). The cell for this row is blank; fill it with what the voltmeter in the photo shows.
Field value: 200 mV
